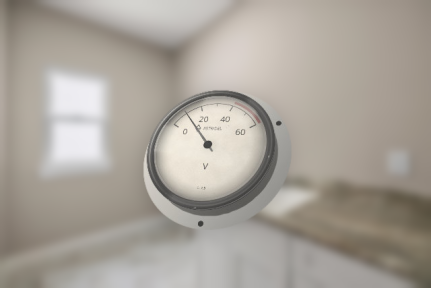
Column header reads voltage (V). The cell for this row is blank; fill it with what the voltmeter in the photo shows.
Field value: 10 V
